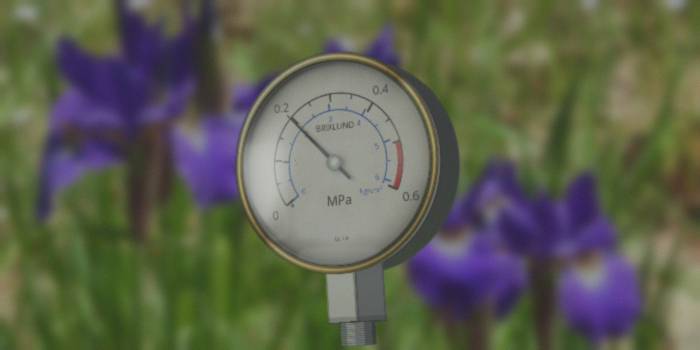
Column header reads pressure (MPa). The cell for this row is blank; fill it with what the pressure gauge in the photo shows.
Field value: 0.2 MPa
